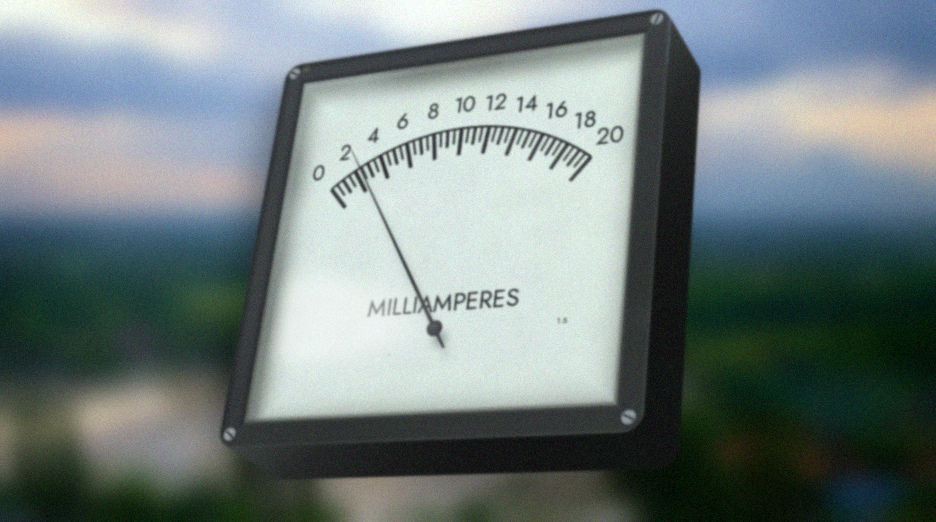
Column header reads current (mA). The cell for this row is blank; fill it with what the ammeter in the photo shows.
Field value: 2.5 mA
